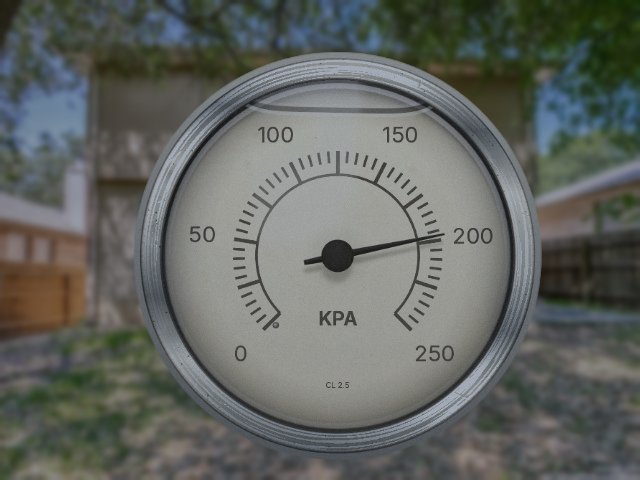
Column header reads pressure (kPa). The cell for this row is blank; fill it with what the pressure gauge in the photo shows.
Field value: 197.5 kPa
